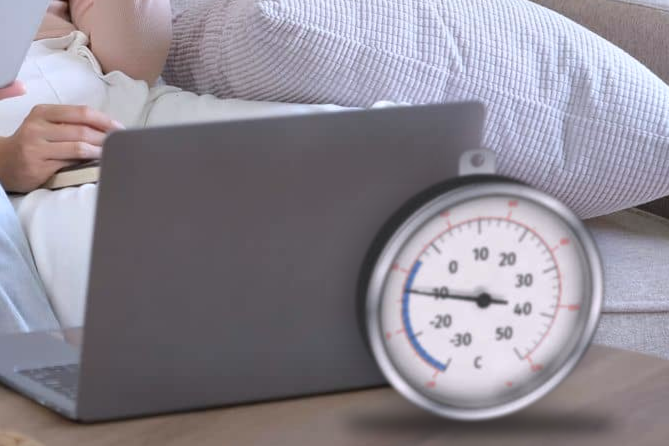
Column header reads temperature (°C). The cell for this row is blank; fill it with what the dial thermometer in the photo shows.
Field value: -10 °C
